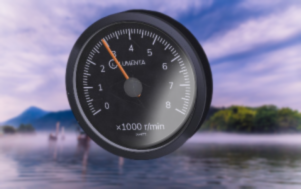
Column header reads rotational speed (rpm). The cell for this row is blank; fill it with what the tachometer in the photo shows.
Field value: 3000 rpm
